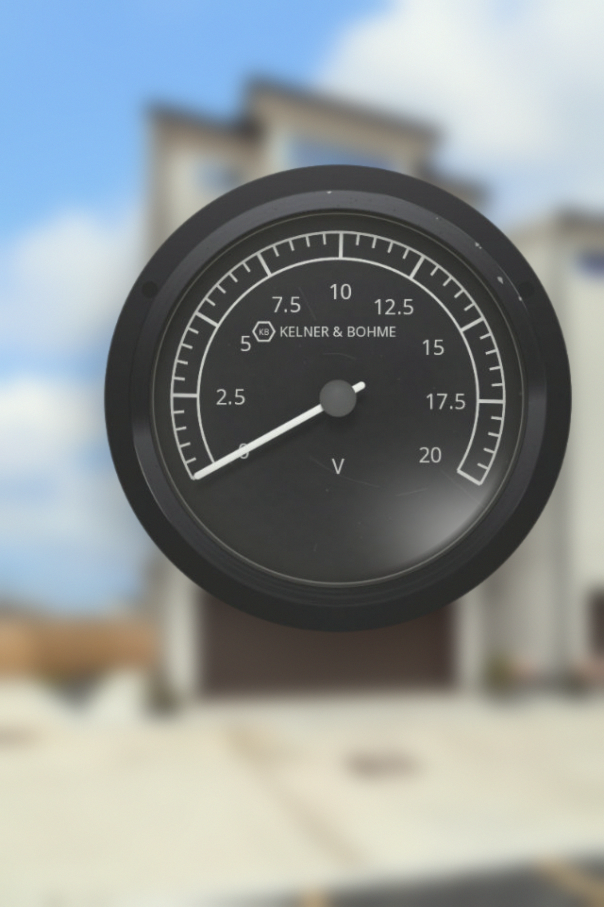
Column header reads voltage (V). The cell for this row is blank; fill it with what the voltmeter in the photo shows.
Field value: 0 V
